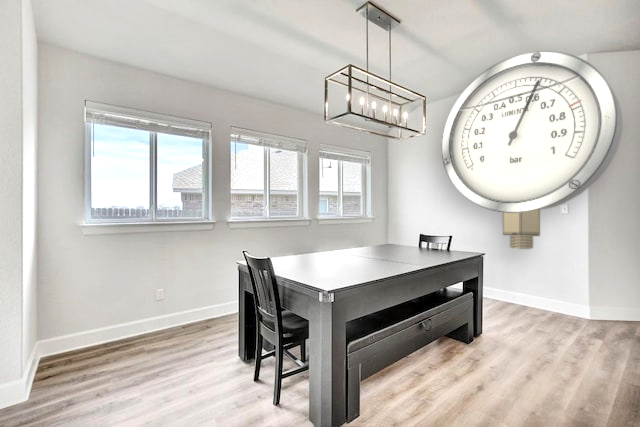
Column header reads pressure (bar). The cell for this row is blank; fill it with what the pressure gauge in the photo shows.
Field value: 0.6 bar
